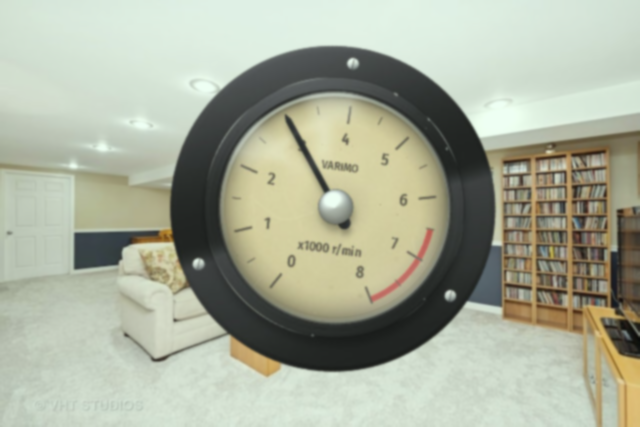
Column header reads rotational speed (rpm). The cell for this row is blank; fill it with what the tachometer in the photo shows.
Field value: 3000 rpm
